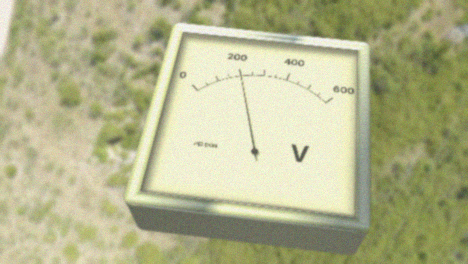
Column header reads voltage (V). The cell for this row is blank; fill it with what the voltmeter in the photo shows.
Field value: 200 V
